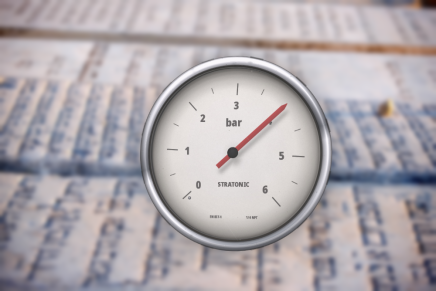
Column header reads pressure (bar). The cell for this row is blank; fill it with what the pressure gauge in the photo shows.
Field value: 4 bar
